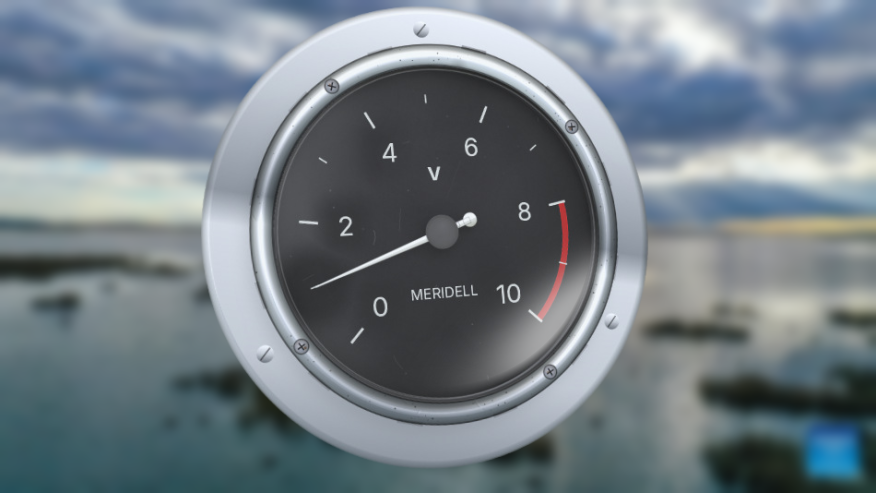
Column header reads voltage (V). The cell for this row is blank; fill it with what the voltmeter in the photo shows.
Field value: 1 V
